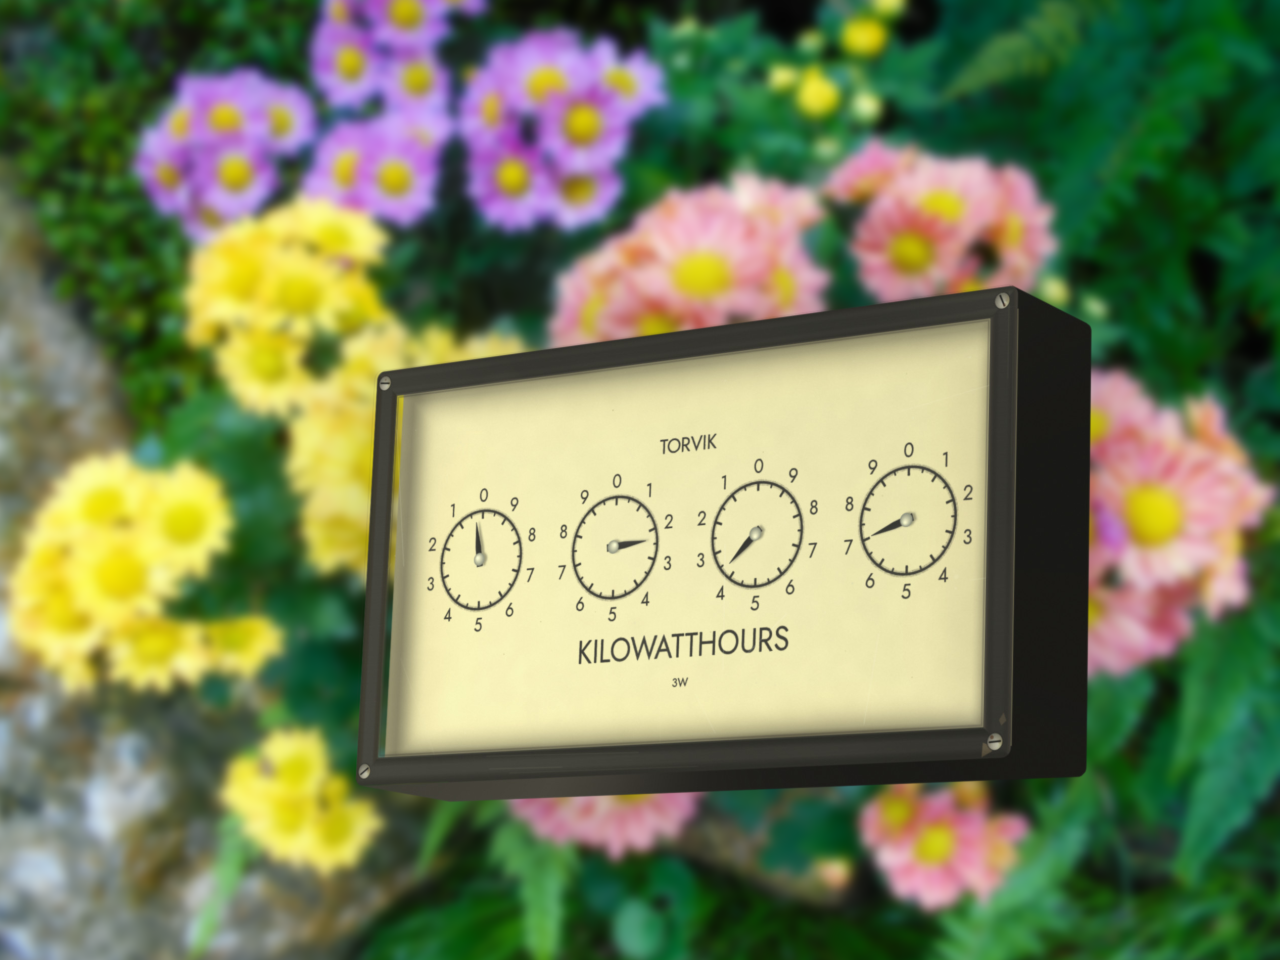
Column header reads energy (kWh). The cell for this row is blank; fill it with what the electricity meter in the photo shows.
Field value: 237 kWh
